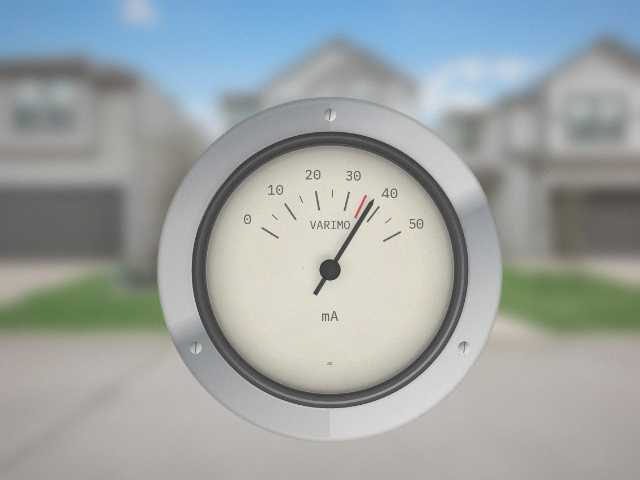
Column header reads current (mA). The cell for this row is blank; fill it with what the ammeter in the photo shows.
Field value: 37.5 mA
